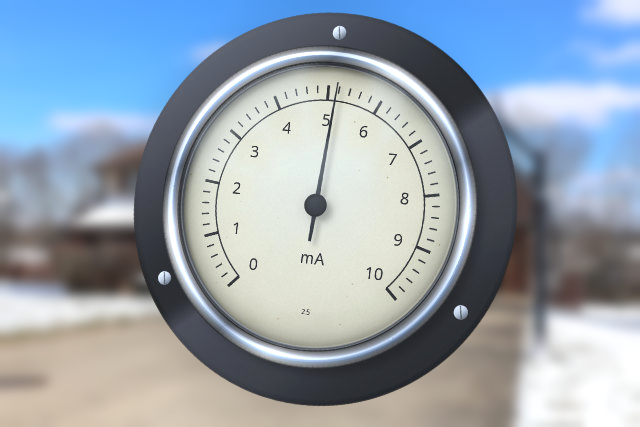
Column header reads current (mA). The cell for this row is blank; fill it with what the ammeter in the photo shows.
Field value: 5.2 mA
